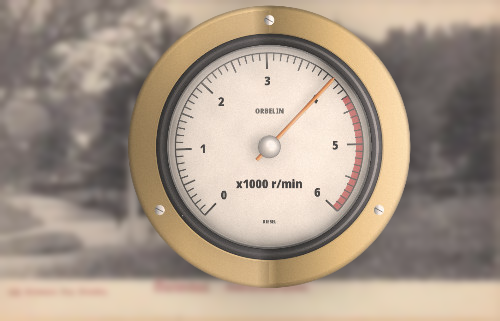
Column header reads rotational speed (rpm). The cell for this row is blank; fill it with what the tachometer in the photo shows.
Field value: 4000 rpm
